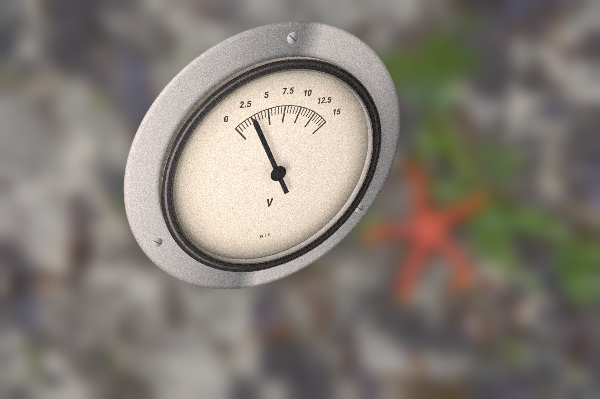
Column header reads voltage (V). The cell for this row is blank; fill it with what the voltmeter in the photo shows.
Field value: 2.5 V
